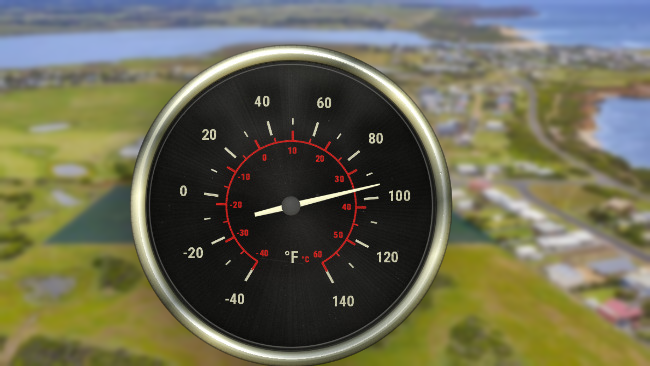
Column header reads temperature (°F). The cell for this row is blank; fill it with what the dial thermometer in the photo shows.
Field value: 95 °F
